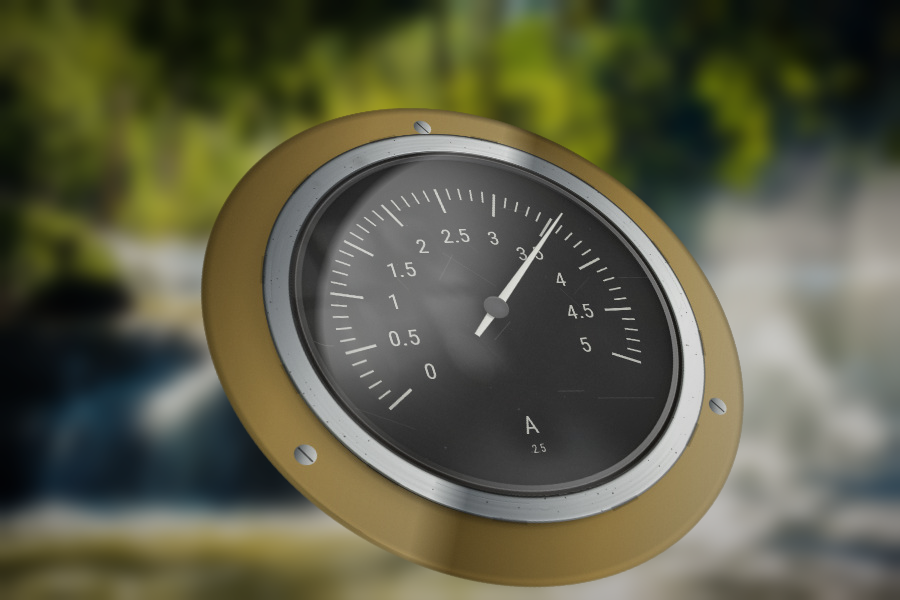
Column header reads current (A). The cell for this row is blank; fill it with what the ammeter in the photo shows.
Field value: 3.55 A
